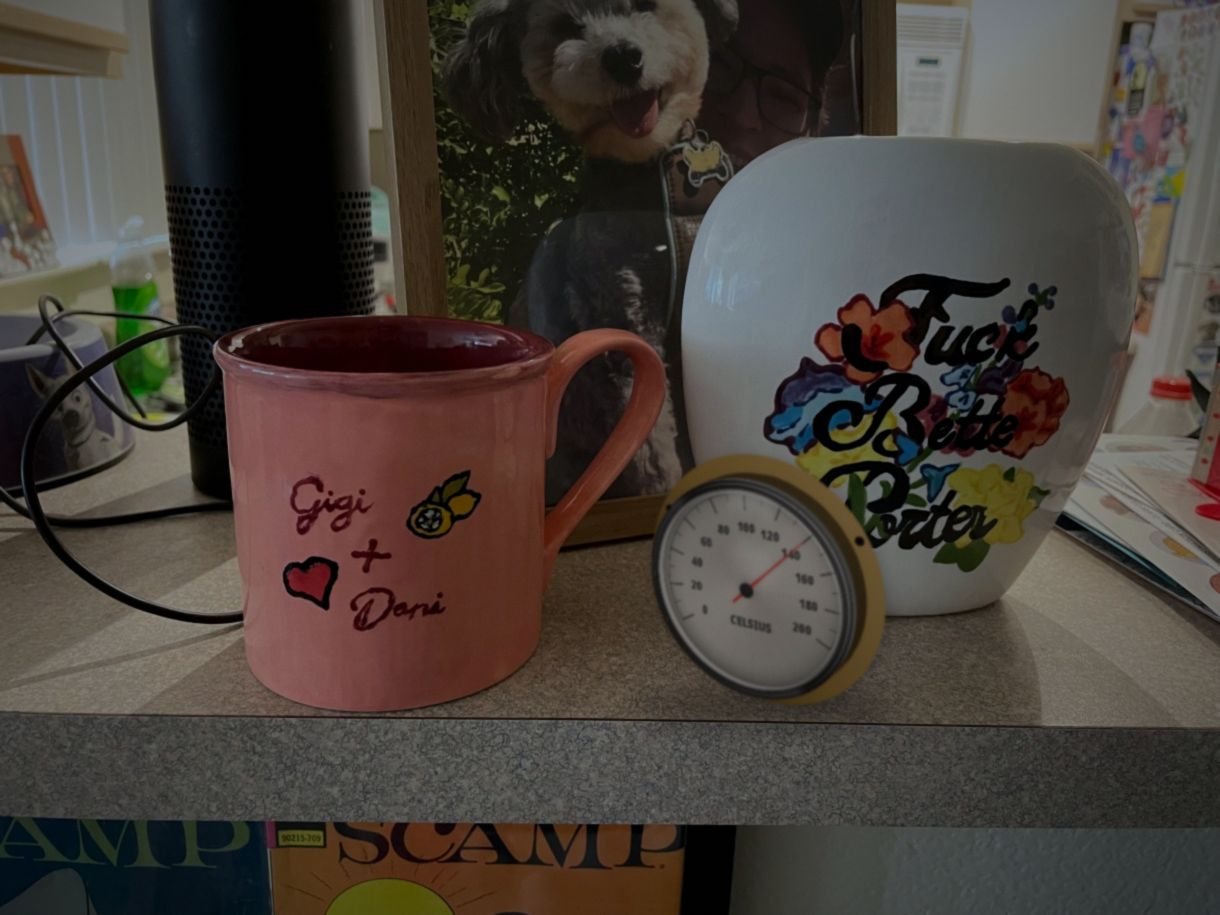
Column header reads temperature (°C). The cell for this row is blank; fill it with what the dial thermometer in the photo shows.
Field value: 140 °C
